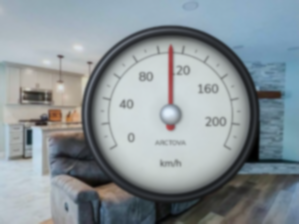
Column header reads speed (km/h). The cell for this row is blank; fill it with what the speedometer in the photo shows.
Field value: 110 km/h
